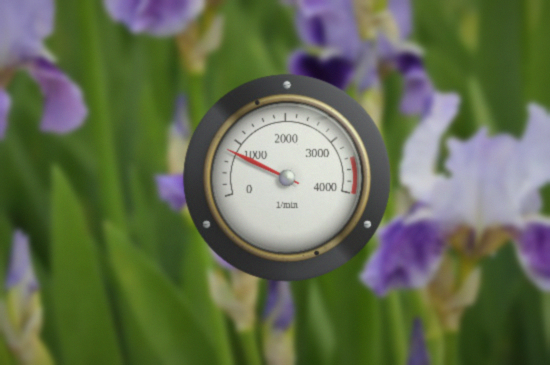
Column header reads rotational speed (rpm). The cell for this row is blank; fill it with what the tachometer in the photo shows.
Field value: 800 rpm
